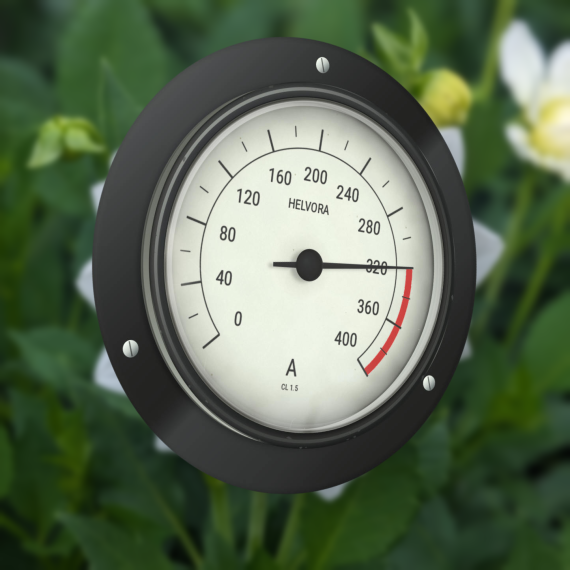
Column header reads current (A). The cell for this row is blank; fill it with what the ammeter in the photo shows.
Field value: 320 A
